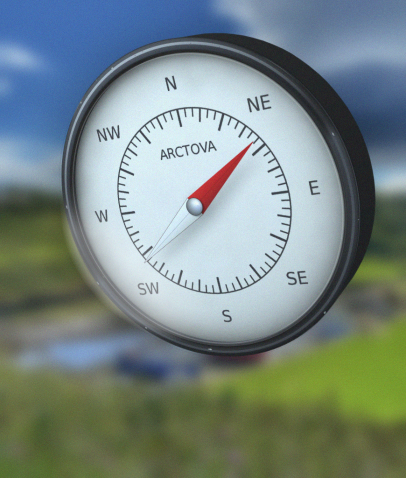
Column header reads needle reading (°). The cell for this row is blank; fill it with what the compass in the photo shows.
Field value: 55 °
